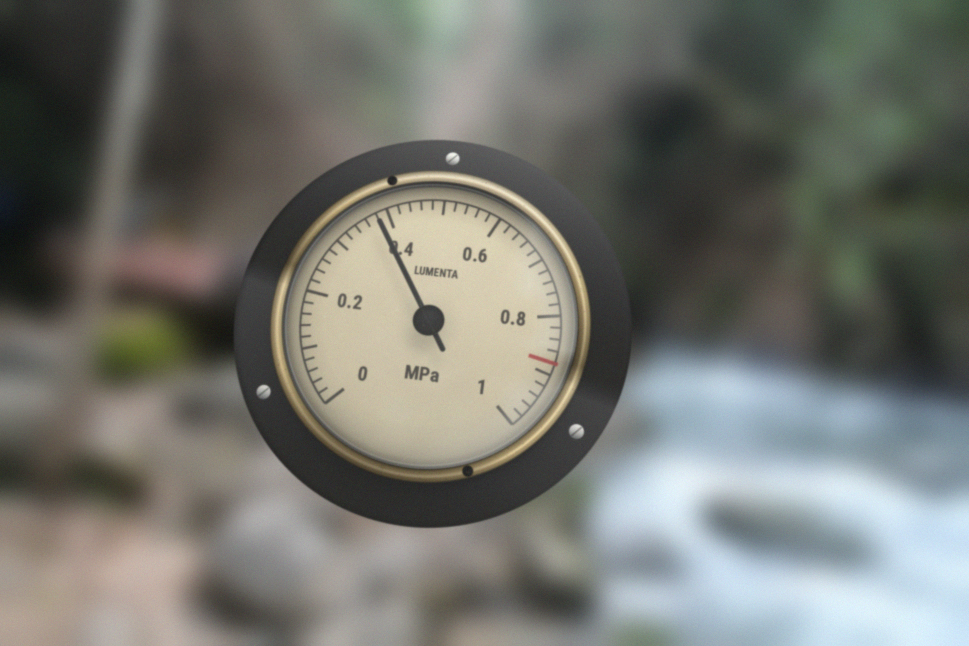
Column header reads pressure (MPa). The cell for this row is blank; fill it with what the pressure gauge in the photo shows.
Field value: 0.38 MPa
